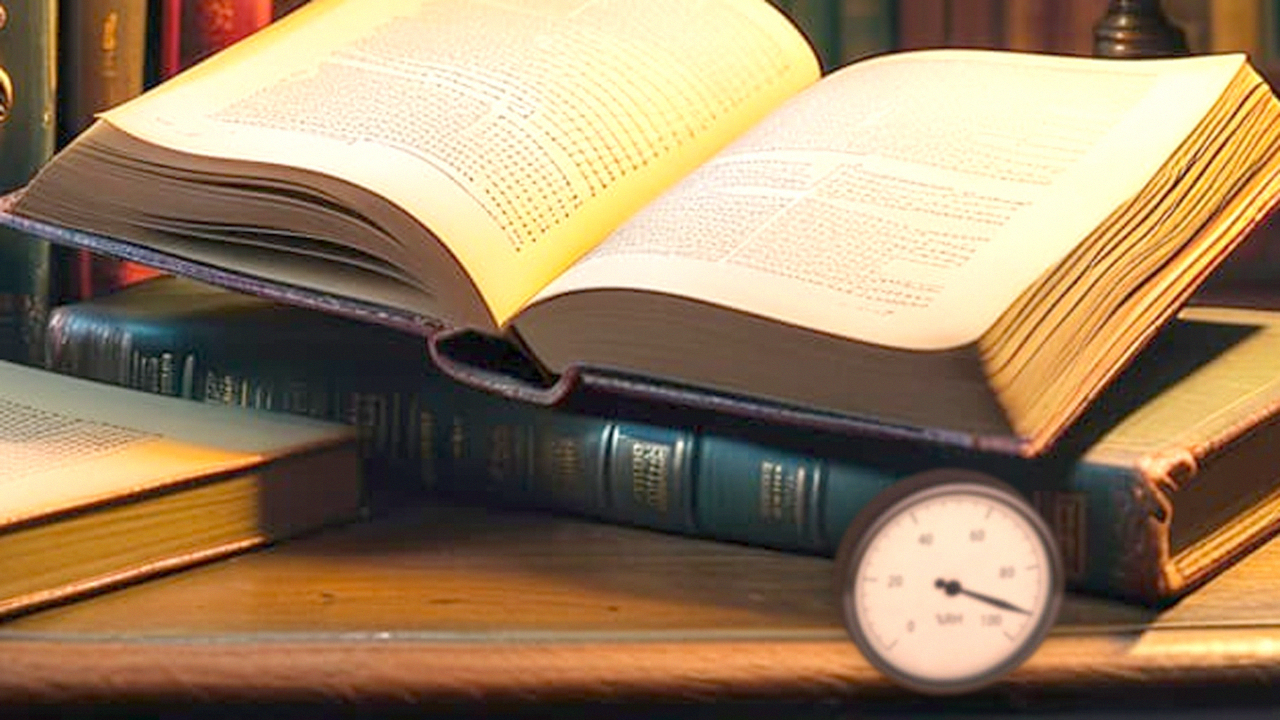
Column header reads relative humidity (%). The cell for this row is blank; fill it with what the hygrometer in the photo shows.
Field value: 92 %
